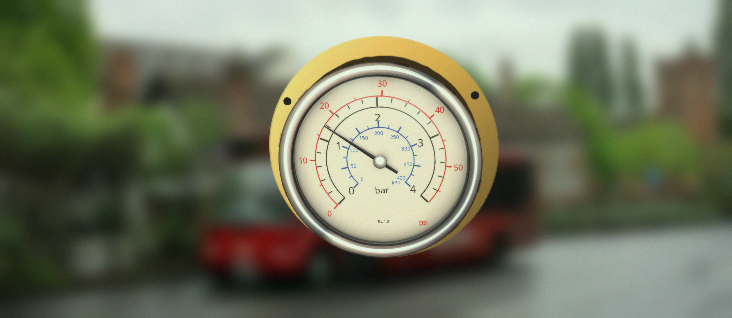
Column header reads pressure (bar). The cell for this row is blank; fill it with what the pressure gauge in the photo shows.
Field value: 1.2 bar
